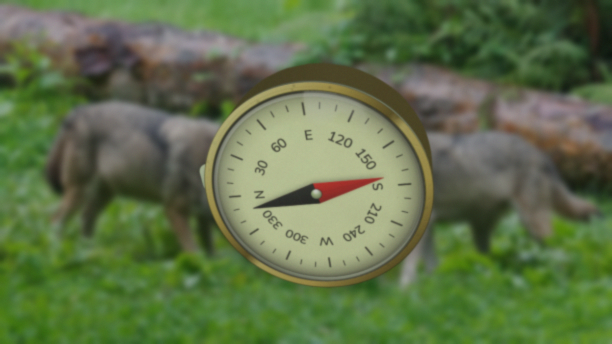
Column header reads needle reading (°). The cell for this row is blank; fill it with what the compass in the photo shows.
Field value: 170 °
